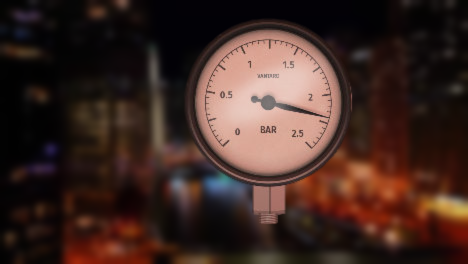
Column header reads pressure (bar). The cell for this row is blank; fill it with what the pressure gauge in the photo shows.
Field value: 2.2 bar
